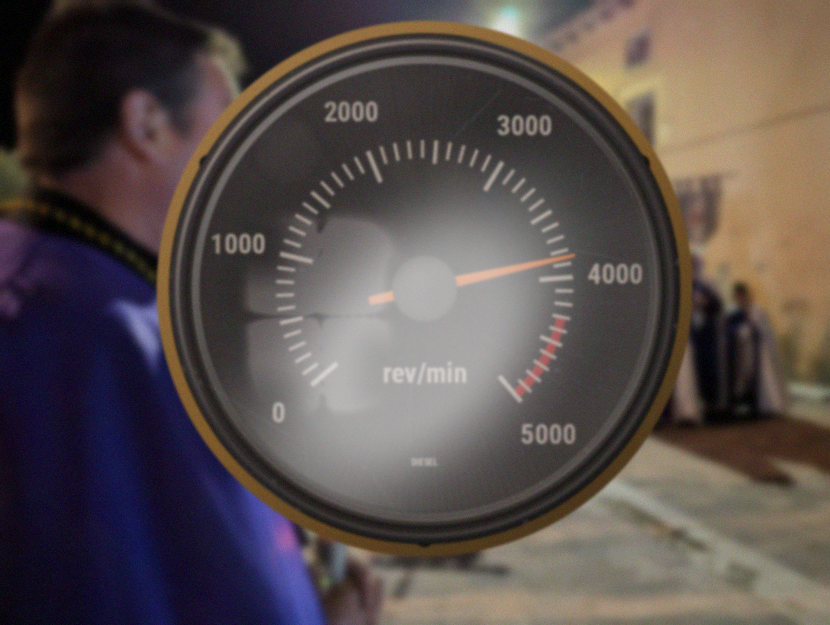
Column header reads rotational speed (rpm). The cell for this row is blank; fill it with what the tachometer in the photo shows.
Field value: 3850 rpm
